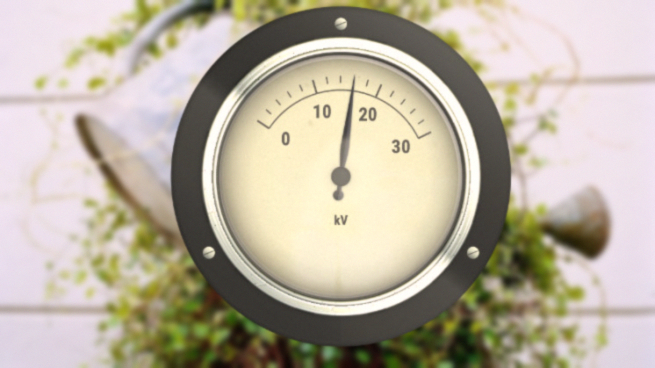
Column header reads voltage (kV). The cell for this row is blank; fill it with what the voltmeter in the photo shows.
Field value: 16 kV
